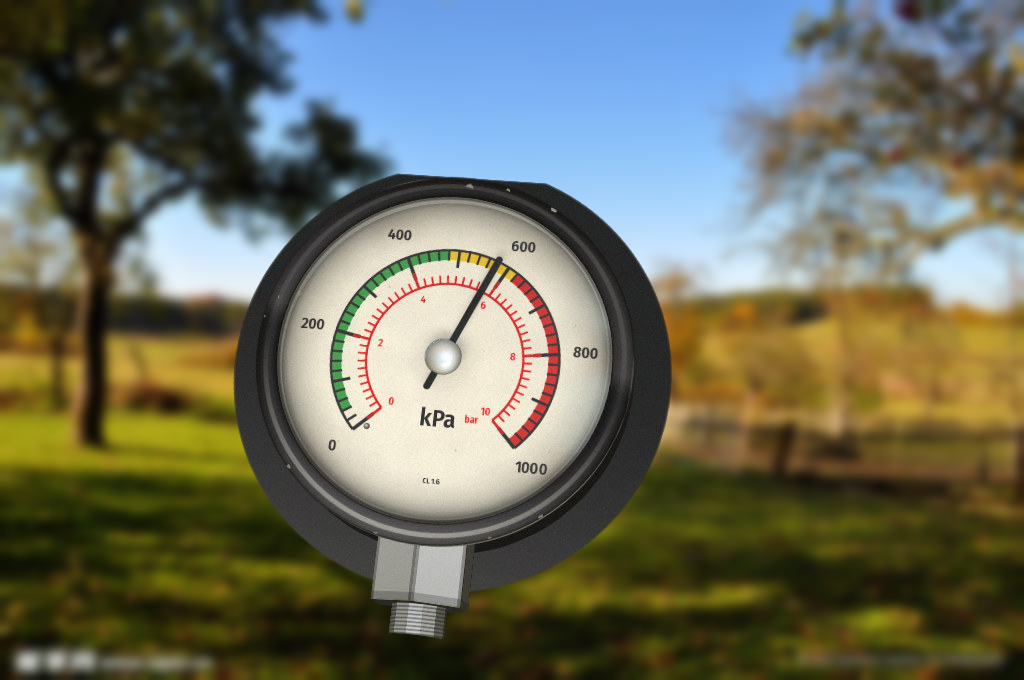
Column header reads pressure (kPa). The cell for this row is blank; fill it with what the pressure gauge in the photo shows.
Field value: 580 kPa
